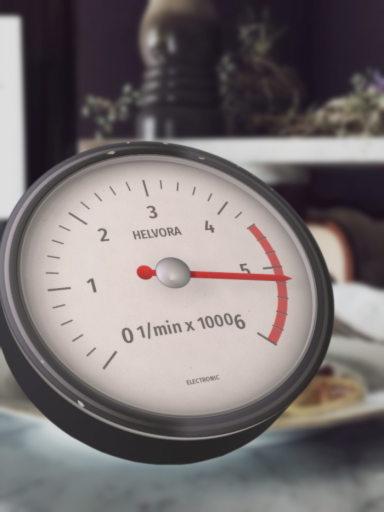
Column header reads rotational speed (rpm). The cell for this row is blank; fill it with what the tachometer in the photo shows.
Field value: 5200 rpm
